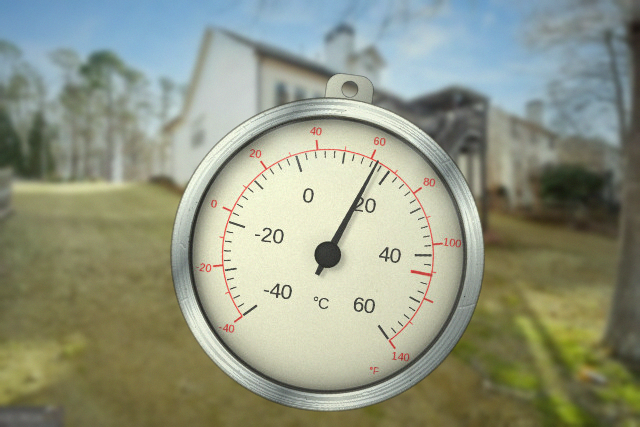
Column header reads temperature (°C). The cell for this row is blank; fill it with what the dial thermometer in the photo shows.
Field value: 17 °C
